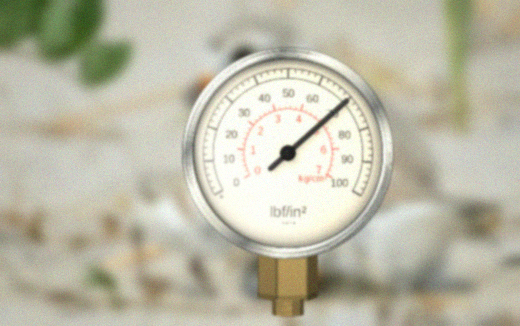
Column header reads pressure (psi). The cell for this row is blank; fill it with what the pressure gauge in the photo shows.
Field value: 70 psi
